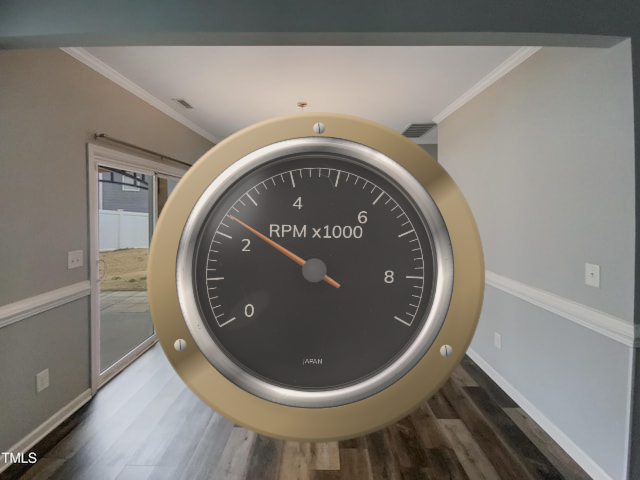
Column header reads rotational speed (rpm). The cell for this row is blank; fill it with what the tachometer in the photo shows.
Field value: 2400 rpm
